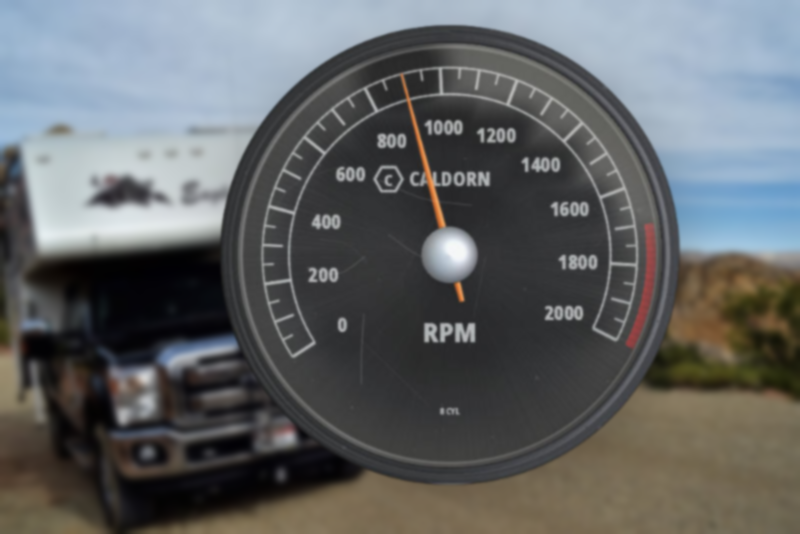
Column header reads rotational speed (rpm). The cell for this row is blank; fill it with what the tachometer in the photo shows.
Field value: 900 rpm
